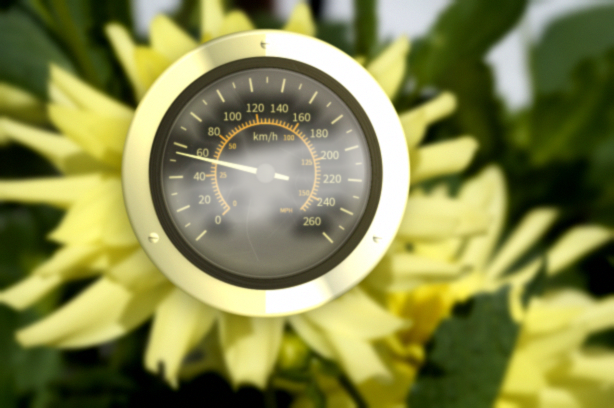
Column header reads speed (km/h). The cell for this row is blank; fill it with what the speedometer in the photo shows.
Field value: 55 km/h
